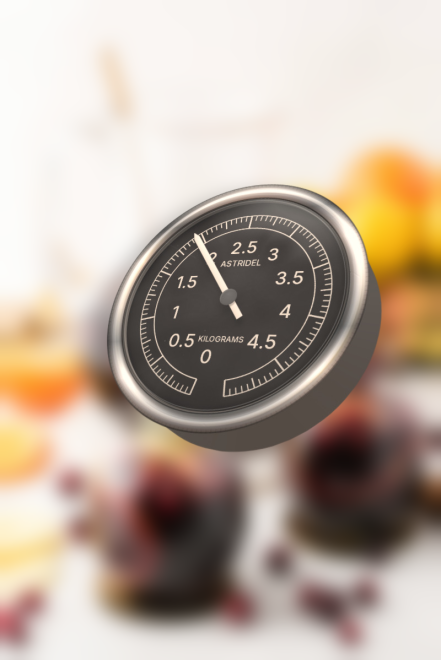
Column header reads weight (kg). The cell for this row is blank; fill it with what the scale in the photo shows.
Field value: 1.95 kg
